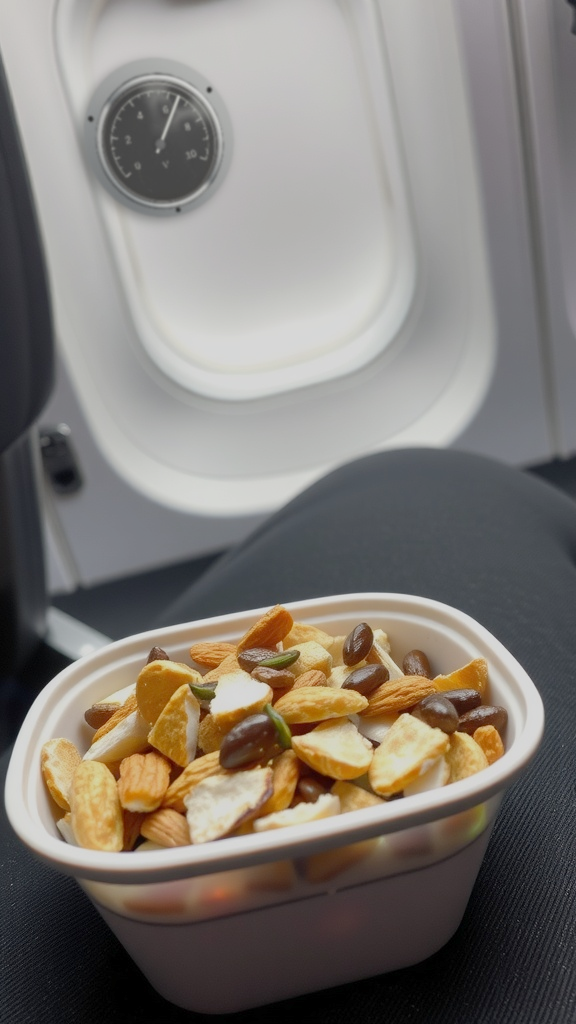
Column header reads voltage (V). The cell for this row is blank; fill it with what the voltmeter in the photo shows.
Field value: 6.5 V
